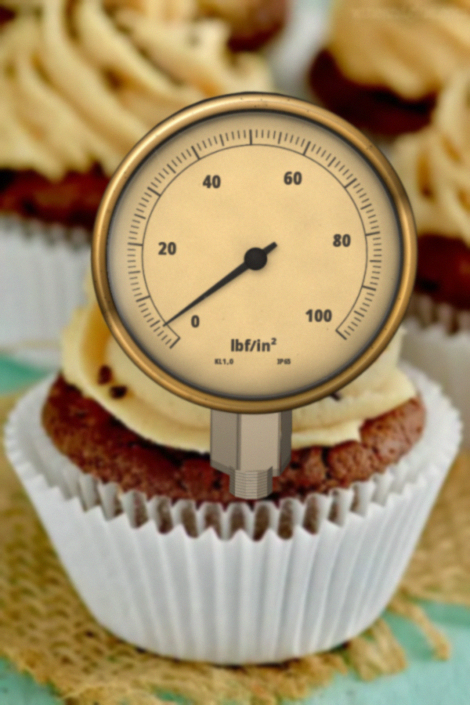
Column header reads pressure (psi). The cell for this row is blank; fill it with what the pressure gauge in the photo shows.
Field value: 4 psi
